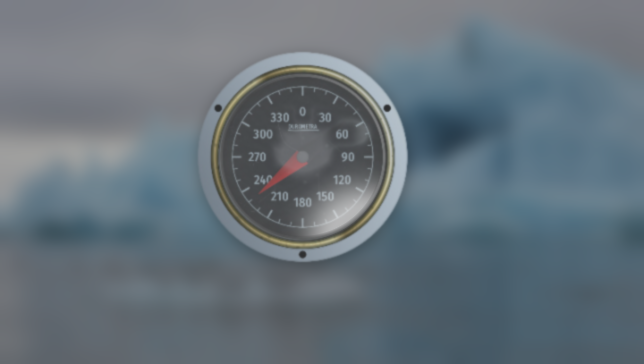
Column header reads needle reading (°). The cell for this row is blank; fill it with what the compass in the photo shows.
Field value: 230 °
